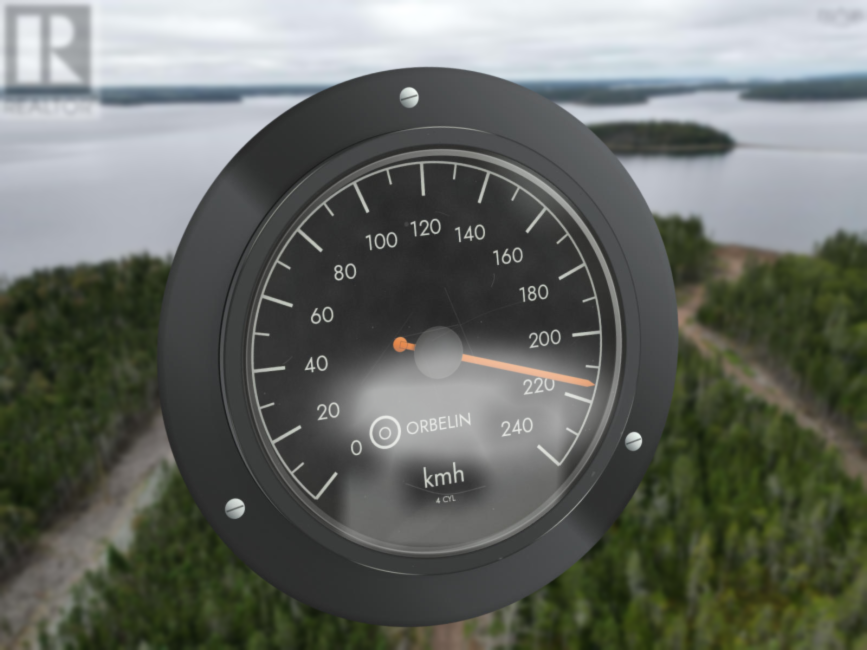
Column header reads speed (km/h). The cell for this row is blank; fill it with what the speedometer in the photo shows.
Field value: 215 km/h
